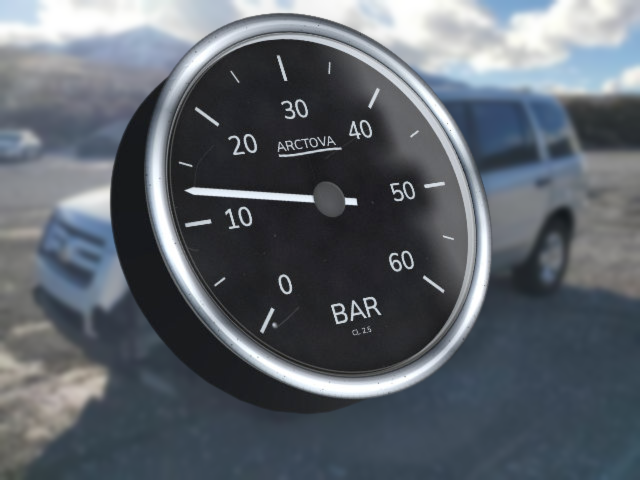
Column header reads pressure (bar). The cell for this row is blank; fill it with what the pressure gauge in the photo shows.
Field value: 12.5 bar
